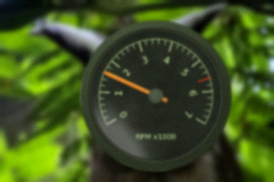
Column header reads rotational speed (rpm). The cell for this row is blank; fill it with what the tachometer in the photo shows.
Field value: 1600 rpm
